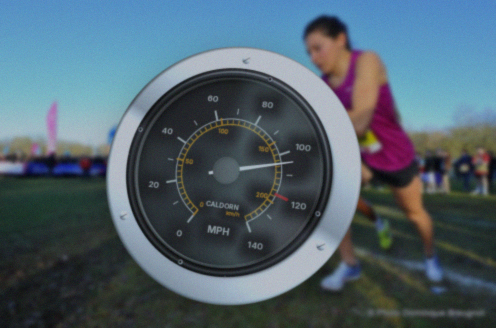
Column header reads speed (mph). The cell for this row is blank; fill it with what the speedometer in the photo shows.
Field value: 105 mph
